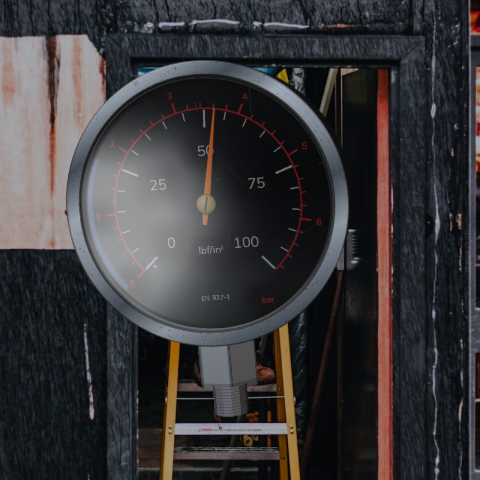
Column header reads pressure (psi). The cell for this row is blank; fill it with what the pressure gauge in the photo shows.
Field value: 52.5 psi
